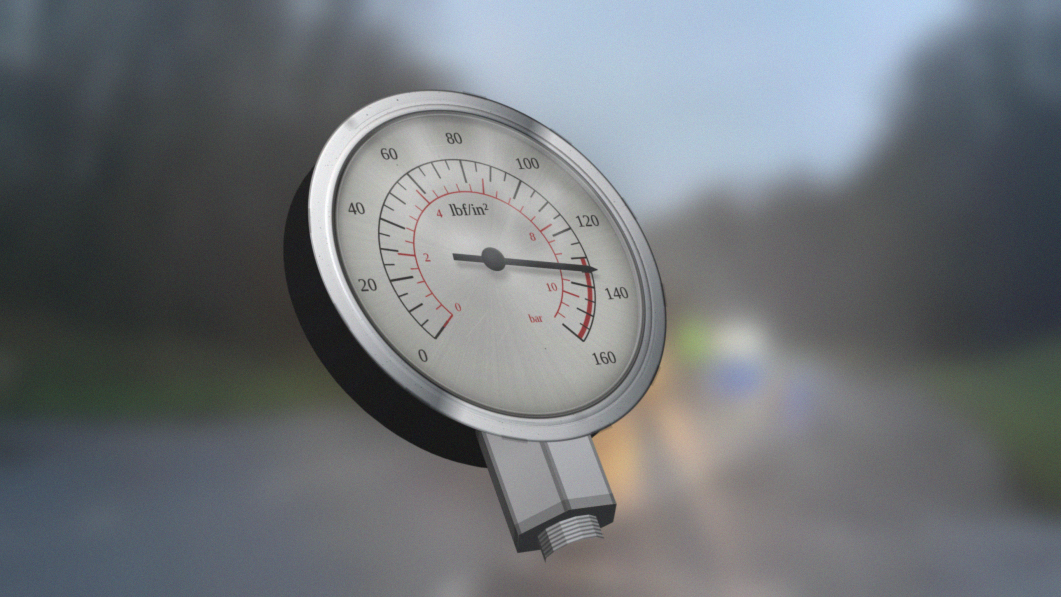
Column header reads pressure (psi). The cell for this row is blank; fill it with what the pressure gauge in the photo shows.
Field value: 135 psi
